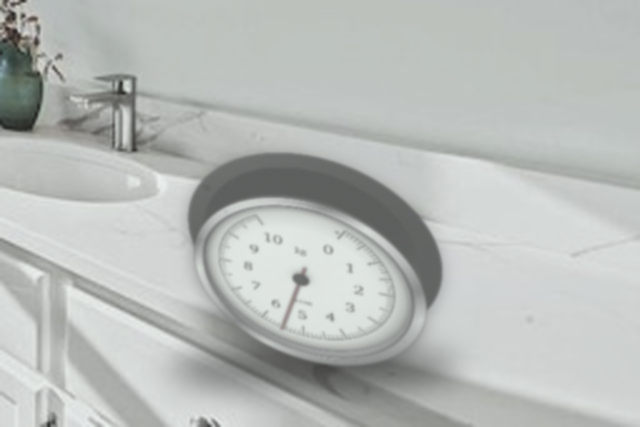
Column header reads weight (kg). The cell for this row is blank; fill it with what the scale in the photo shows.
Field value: 5.5 kg
